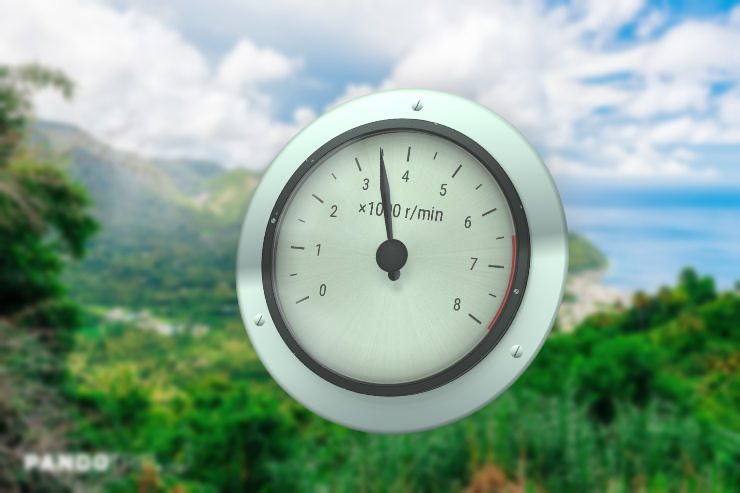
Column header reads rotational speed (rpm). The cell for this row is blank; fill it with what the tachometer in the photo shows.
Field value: 3500 rpm
